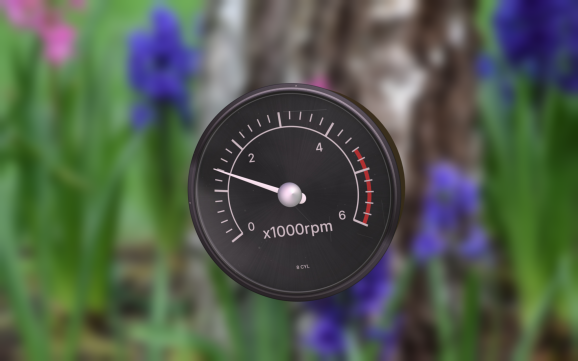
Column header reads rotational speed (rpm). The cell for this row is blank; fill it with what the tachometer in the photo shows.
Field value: 1400 rpm
